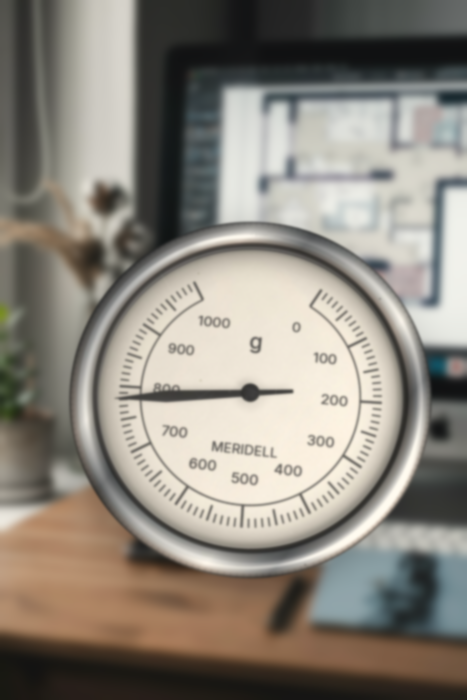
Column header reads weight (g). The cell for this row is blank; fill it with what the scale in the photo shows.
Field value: 780 g
